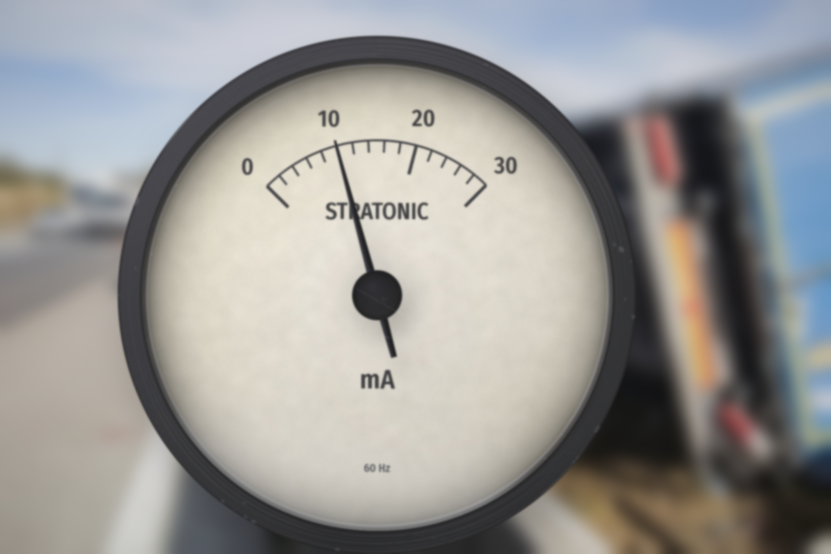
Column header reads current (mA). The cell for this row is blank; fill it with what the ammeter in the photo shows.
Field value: 10 mA
